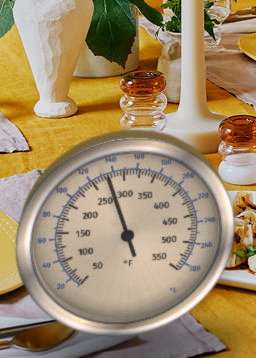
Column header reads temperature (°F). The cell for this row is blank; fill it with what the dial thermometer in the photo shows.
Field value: 275 °F
